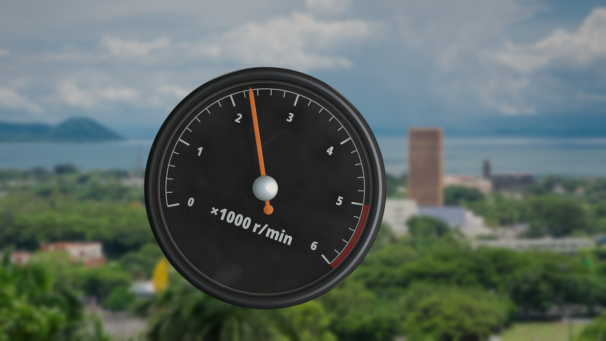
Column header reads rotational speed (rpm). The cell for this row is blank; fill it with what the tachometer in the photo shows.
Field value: 2300 rpm
